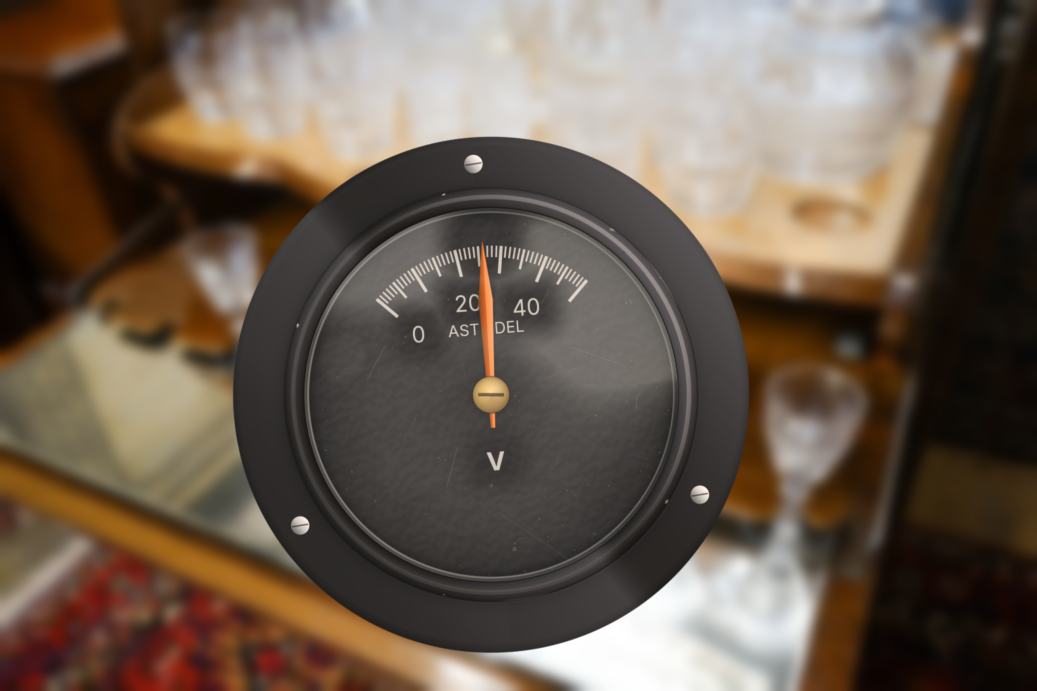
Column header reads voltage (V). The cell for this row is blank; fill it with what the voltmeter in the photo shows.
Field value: 26 V
